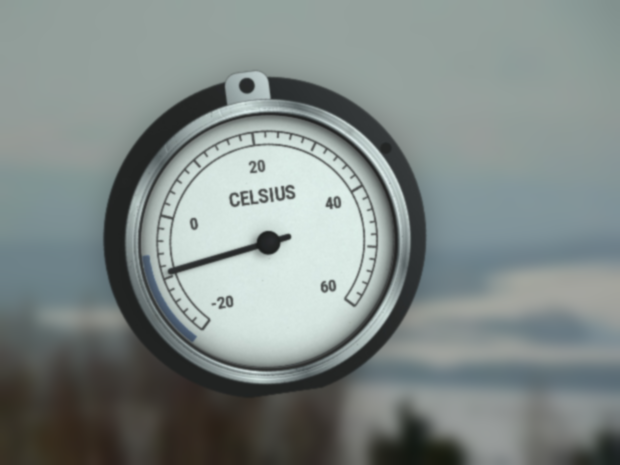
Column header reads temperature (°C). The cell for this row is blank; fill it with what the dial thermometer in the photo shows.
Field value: -9 °C
